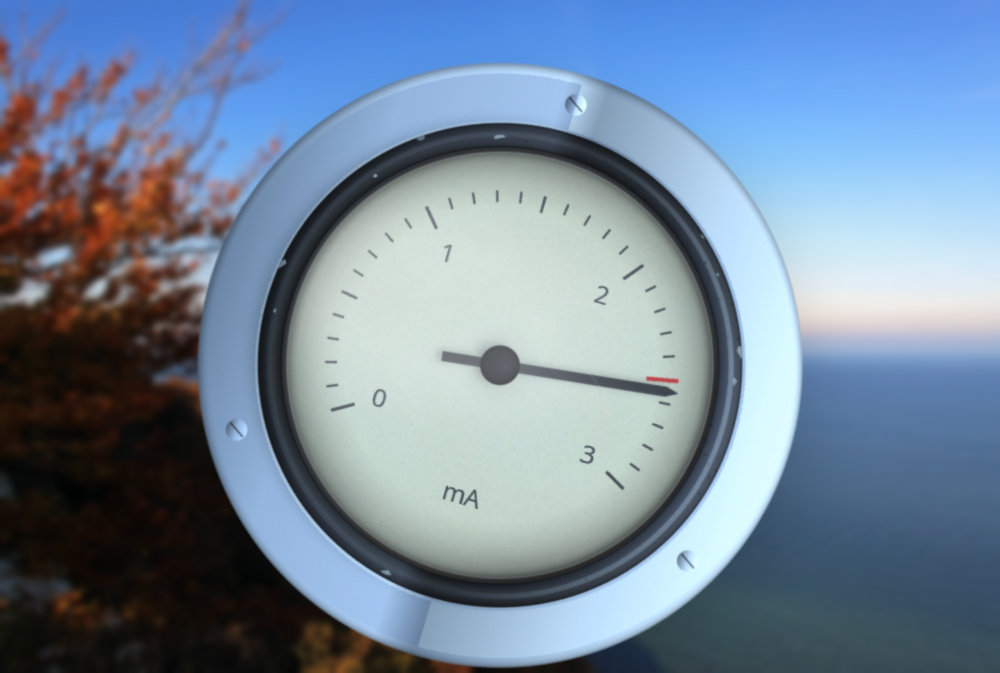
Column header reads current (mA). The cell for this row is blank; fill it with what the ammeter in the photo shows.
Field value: 2.55 mA
